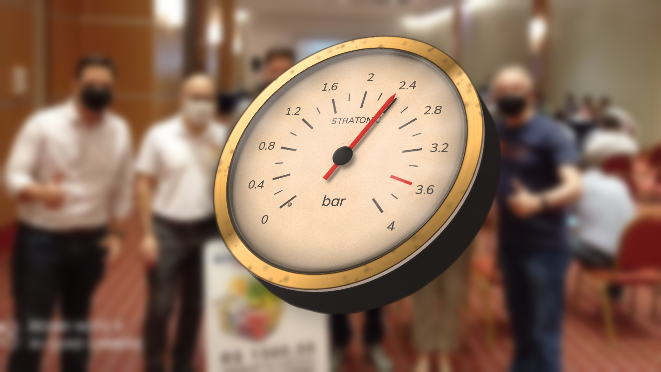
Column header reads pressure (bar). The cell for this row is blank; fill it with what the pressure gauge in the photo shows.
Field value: 2.4 bar
